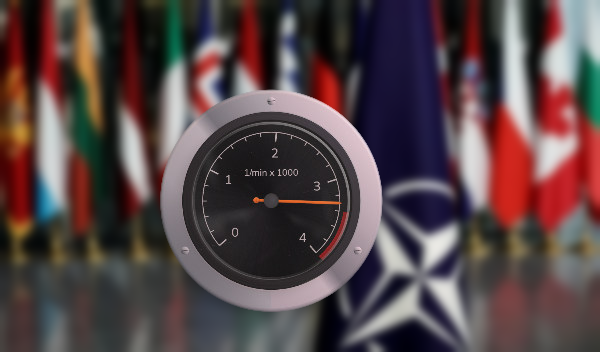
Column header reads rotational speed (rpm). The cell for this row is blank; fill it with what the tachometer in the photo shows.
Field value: 3300 rpm
